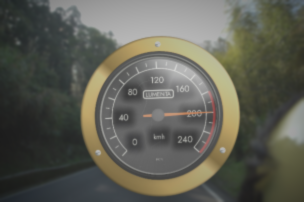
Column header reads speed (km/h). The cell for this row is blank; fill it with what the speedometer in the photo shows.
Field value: 200 km/h
